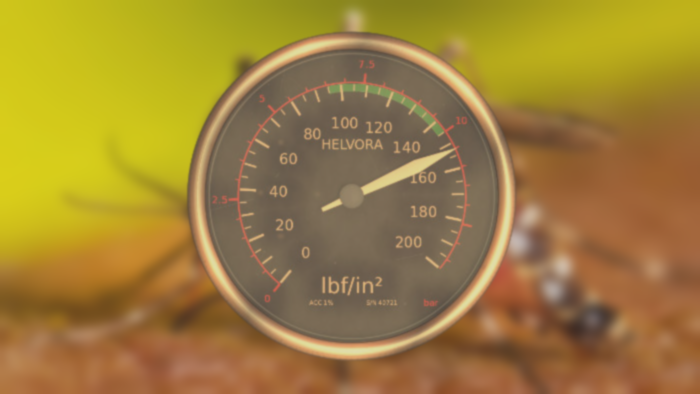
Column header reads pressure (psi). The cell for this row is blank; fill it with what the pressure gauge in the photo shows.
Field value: 152.5 psi
